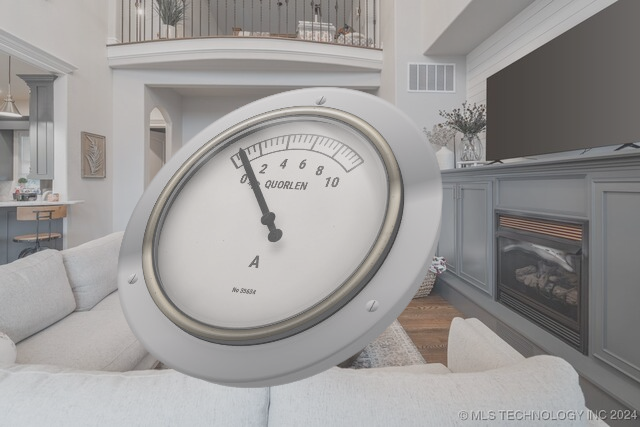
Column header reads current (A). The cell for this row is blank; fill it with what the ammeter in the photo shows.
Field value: 0.8 A
